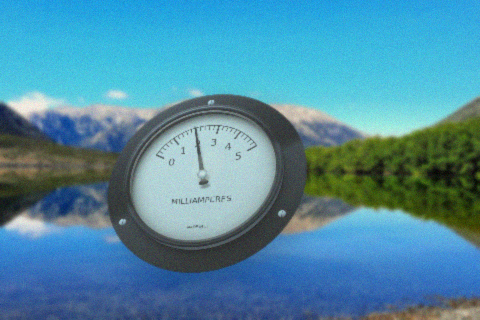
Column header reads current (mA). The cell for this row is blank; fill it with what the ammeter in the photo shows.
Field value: 2 mA
